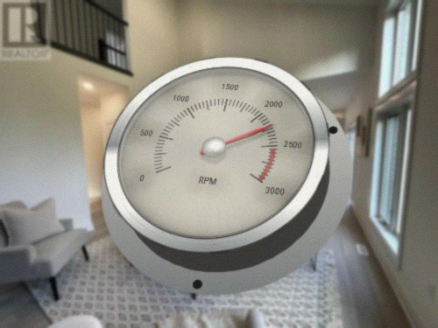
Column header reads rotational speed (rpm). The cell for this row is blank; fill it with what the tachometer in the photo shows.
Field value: 2250 rpm
